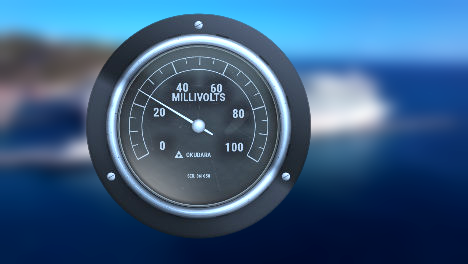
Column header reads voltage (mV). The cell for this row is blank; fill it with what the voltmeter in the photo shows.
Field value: 25 mV
